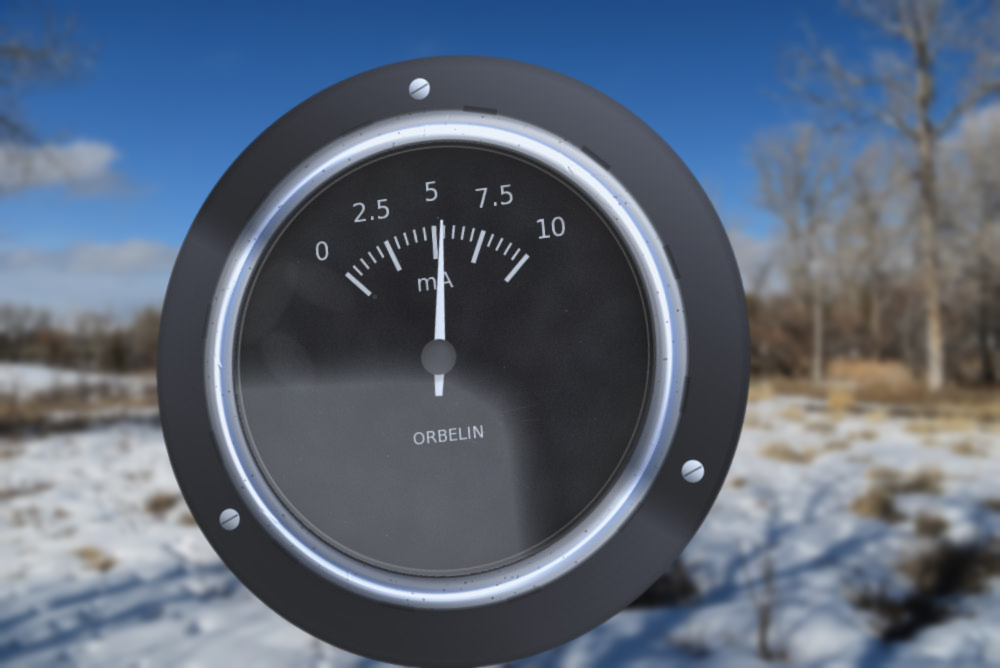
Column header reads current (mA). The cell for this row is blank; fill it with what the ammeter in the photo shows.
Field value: 5.5 mA
